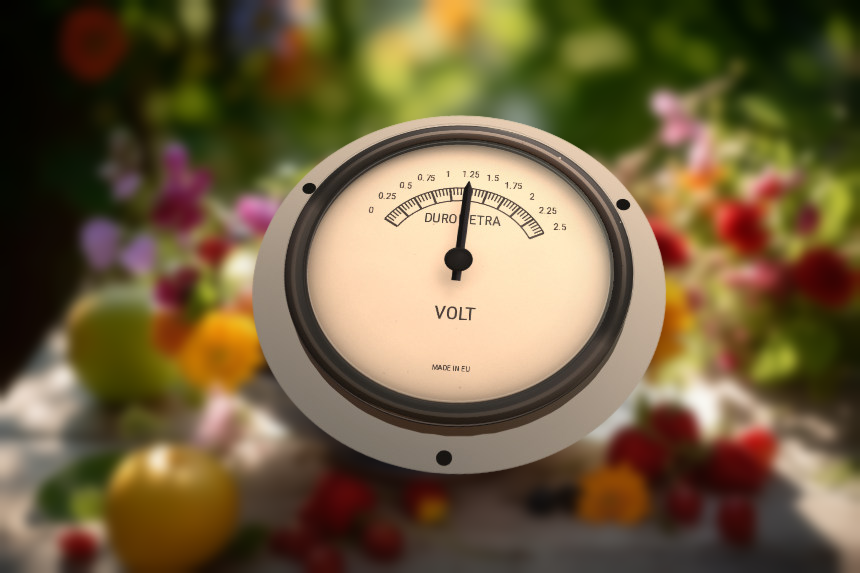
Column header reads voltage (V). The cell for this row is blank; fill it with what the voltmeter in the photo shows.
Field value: 1.25 V
